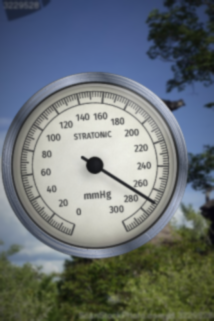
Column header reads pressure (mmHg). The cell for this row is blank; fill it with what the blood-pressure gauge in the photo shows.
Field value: 270 mmHg
